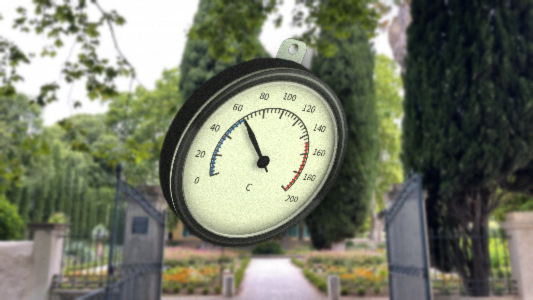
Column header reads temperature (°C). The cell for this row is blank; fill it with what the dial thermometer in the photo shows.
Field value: 60 °C
